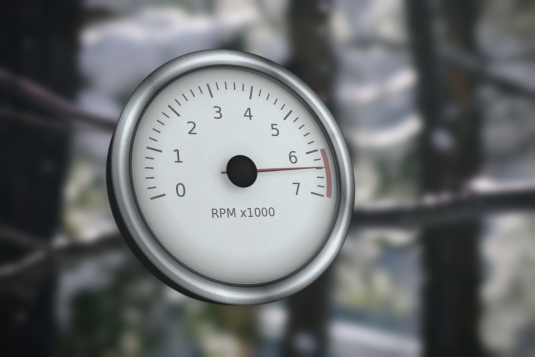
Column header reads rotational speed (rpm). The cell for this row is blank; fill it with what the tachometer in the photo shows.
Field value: 6400 rpm
